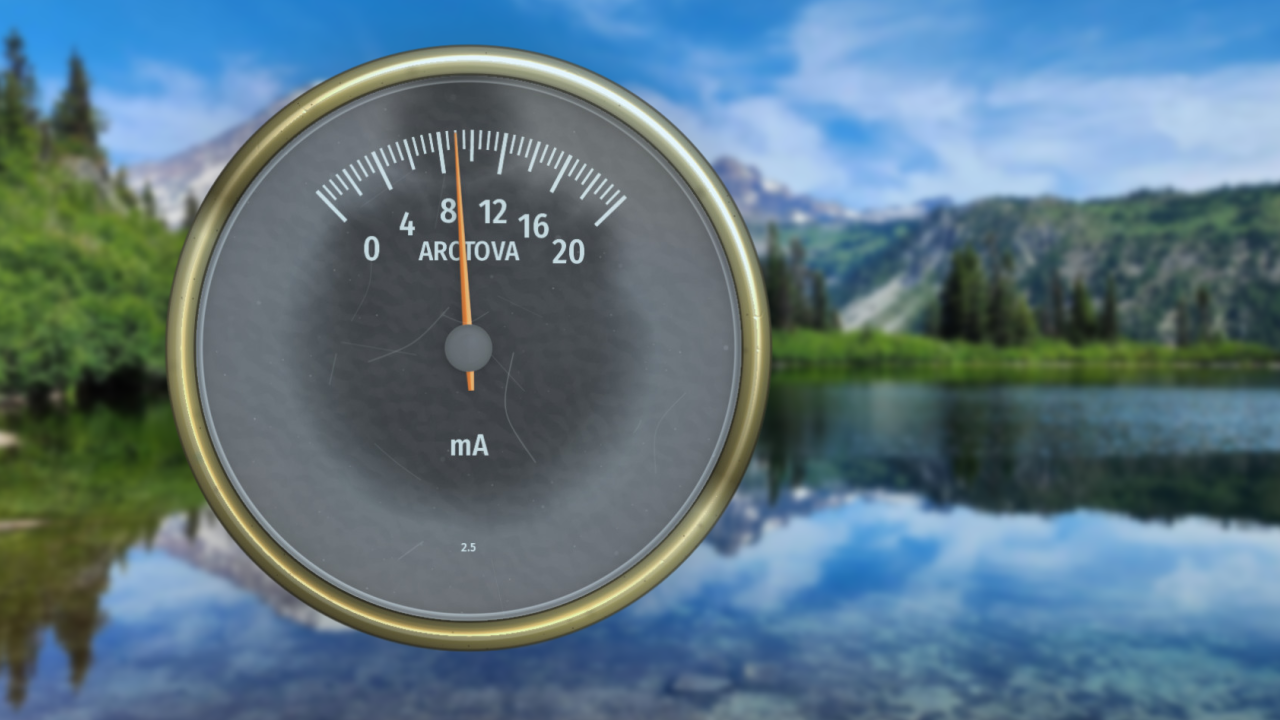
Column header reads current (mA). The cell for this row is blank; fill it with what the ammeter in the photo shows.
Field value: 9 mA
